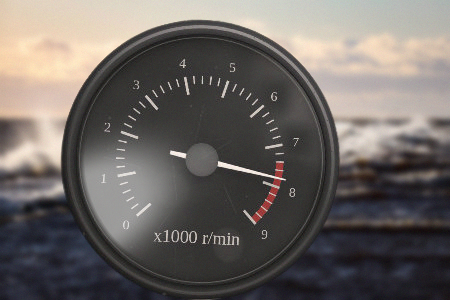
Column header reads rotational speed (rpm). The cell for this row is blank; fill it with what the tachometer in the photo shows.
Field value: 7800 rpm
